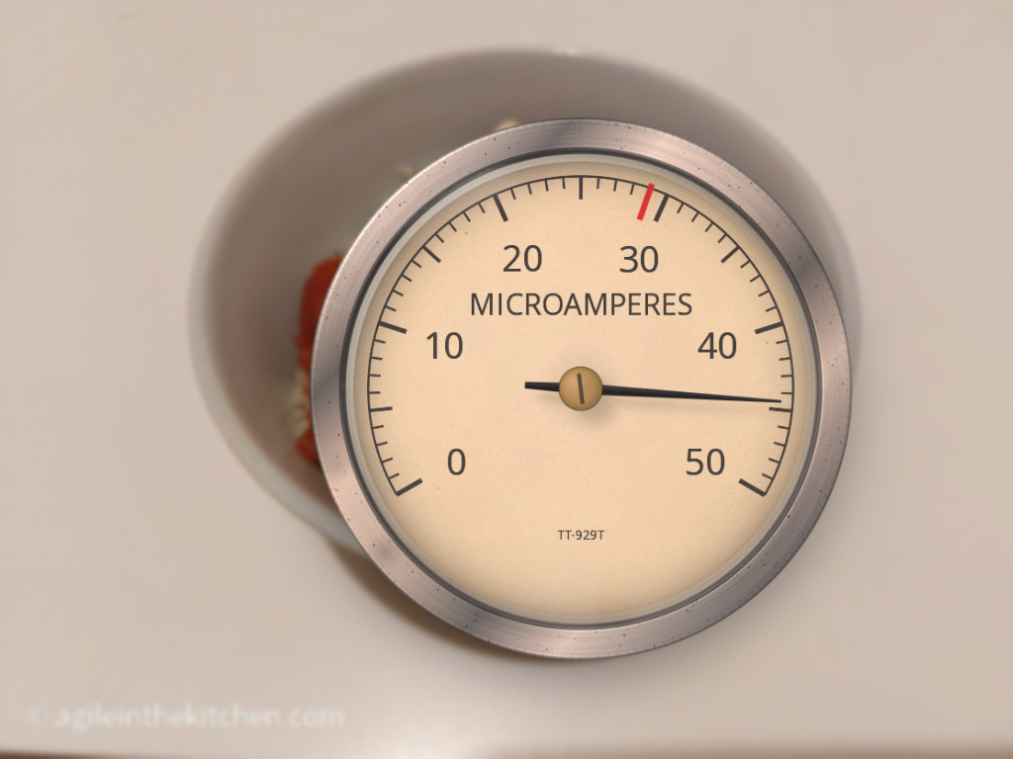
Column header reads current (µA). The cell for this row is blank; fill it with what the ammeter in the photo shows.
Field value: 44.5 µA
